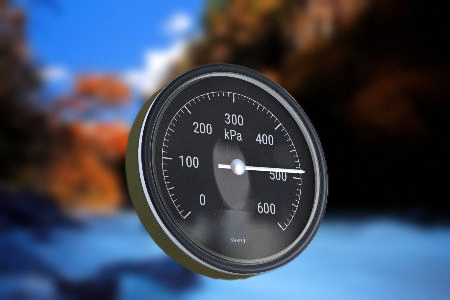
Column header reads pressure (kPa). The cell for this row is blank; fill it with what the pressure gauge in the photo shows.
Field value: 490 kPa
